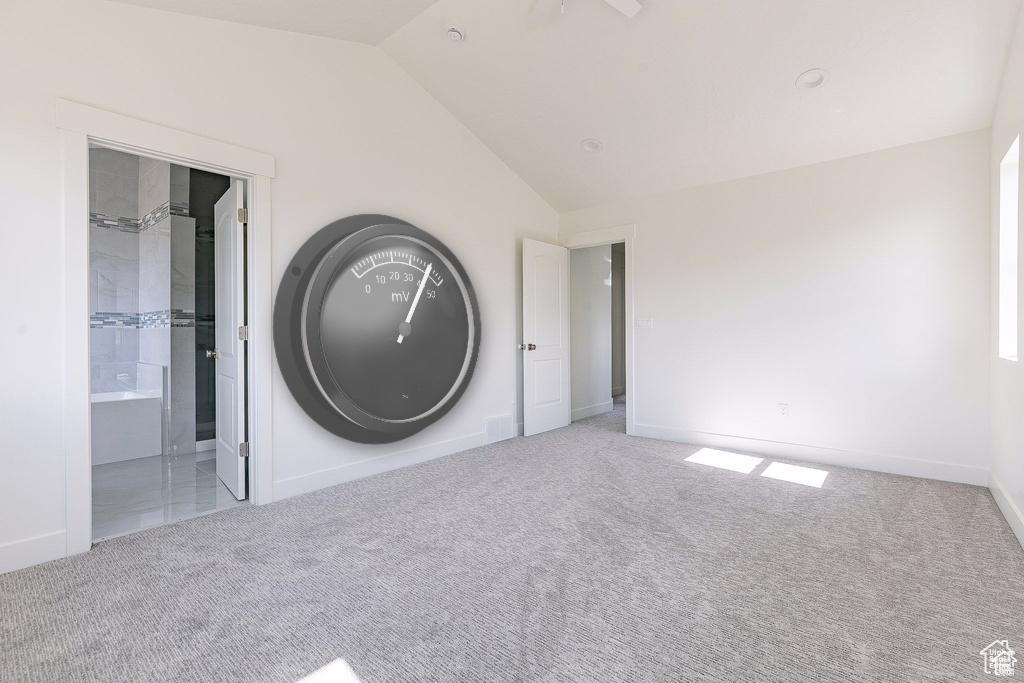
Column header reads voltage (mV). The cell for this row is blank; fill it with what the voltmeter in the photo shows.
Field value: 40 mV
